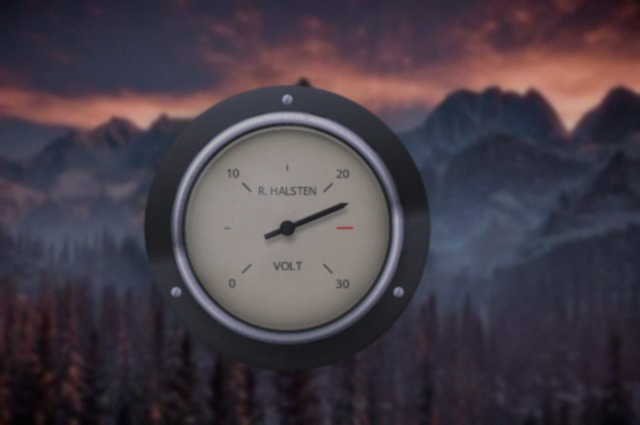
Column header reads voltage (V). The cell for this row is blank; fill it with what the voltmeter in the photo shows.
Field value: 22.5 V
